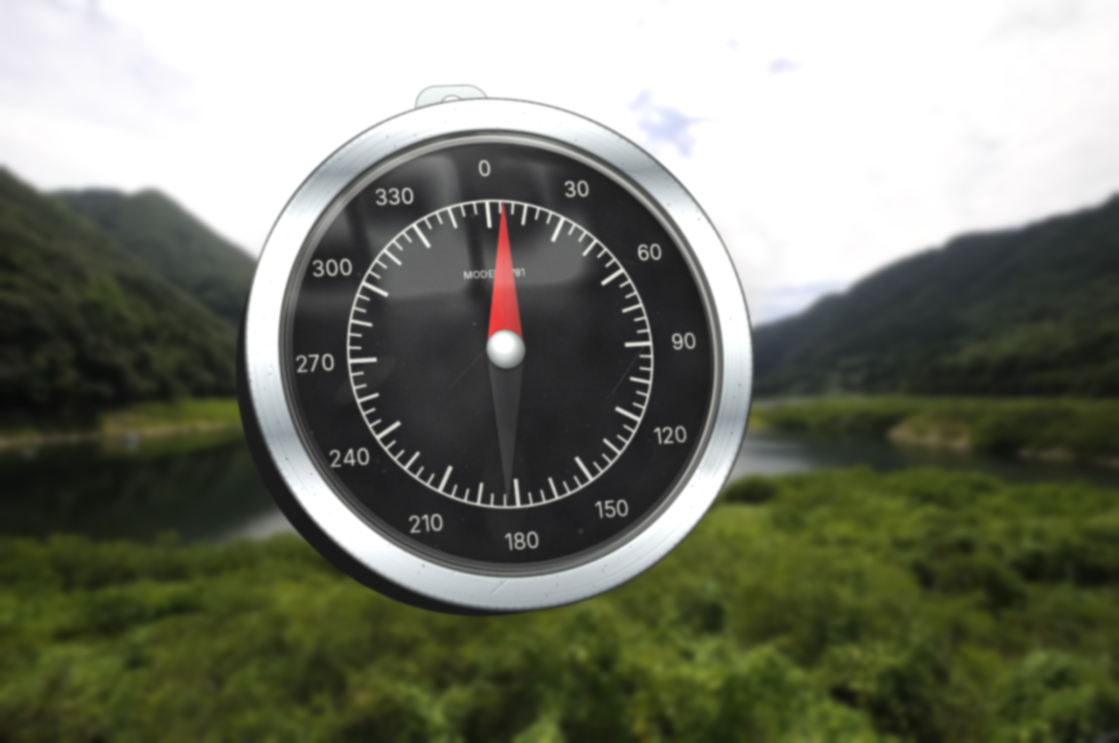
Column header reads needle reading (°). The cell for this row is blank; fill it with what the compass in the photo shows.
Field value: 5 °
